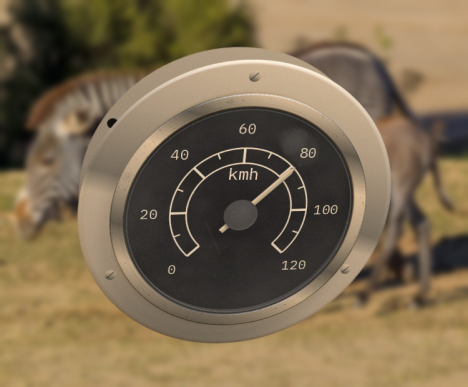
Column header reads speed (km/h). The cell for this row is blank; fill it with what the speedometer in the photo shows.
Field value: 80 km/h
